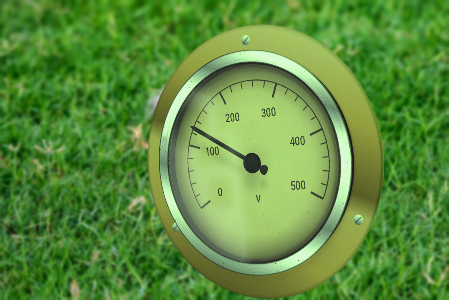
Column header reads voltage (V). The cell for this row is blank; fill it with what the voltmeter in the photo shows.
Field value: 130 V
